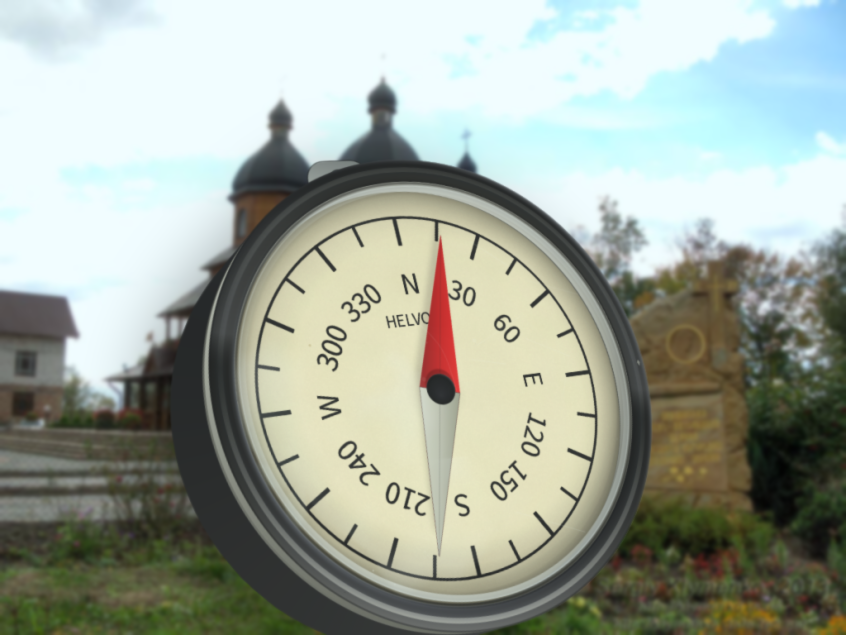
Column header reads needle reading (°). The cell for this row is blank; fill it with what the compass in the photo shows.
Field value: 15 °
